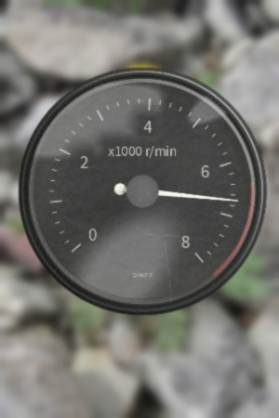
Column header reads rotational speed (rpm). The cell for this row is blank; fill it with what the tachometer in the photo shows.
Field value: 6700 rpm
